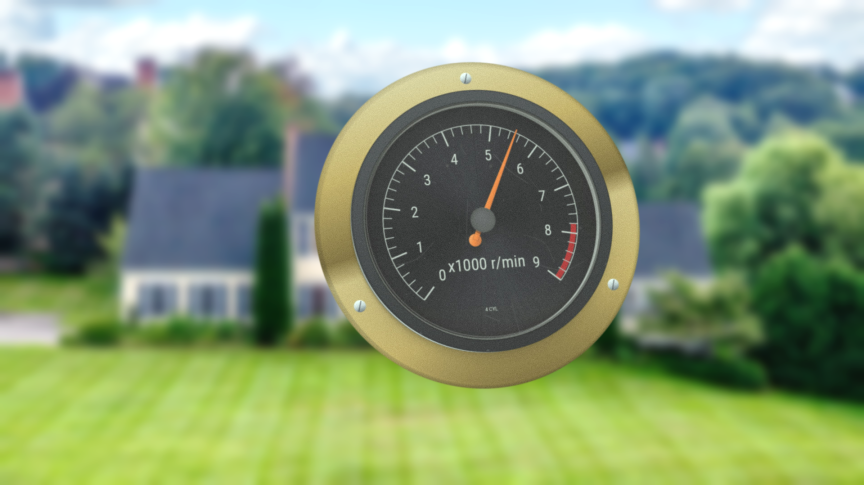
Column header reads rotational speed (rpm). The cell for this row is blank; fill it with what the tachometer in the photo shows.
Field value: 5500 rpm
